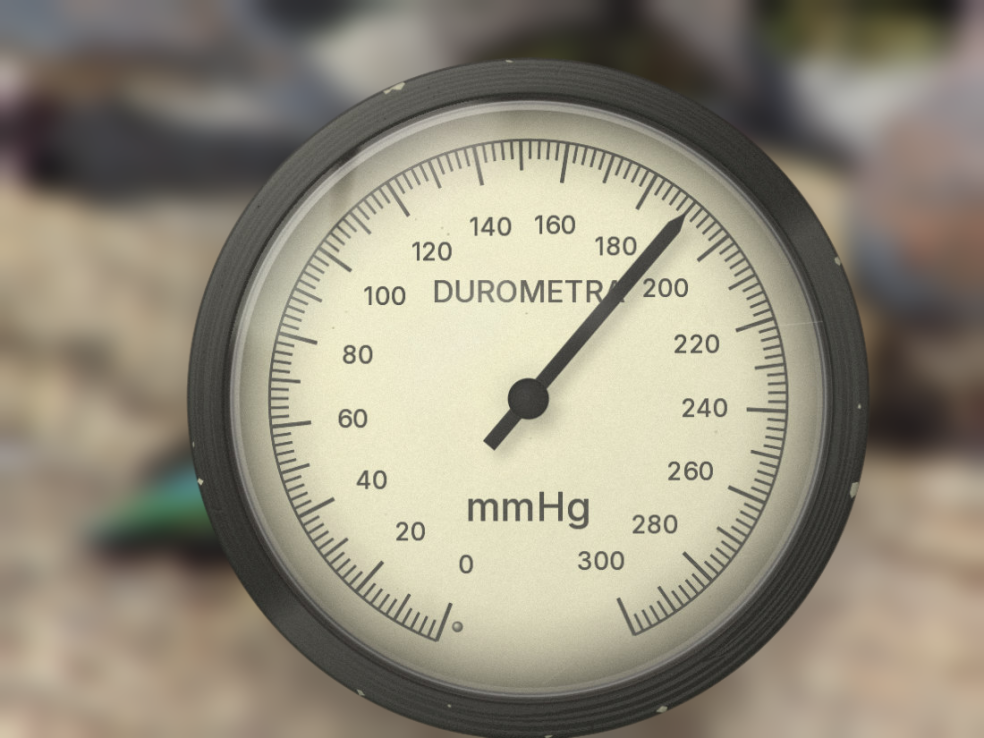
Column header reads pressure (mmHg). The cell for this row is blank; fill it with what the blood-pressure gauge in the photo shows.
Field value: 190 mmHg
